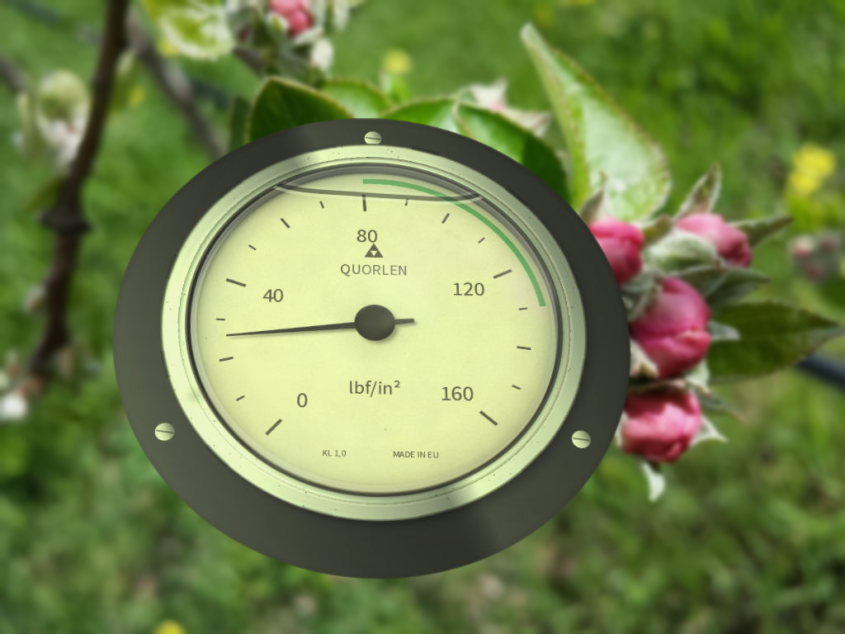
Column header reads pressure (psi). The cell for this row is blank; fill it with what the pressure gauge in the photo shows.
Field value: 25 psi
